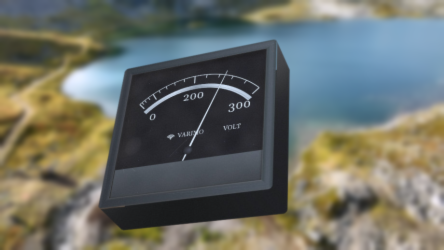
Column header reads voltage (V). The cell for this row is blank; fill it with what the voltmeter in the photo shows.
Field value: 250 V
